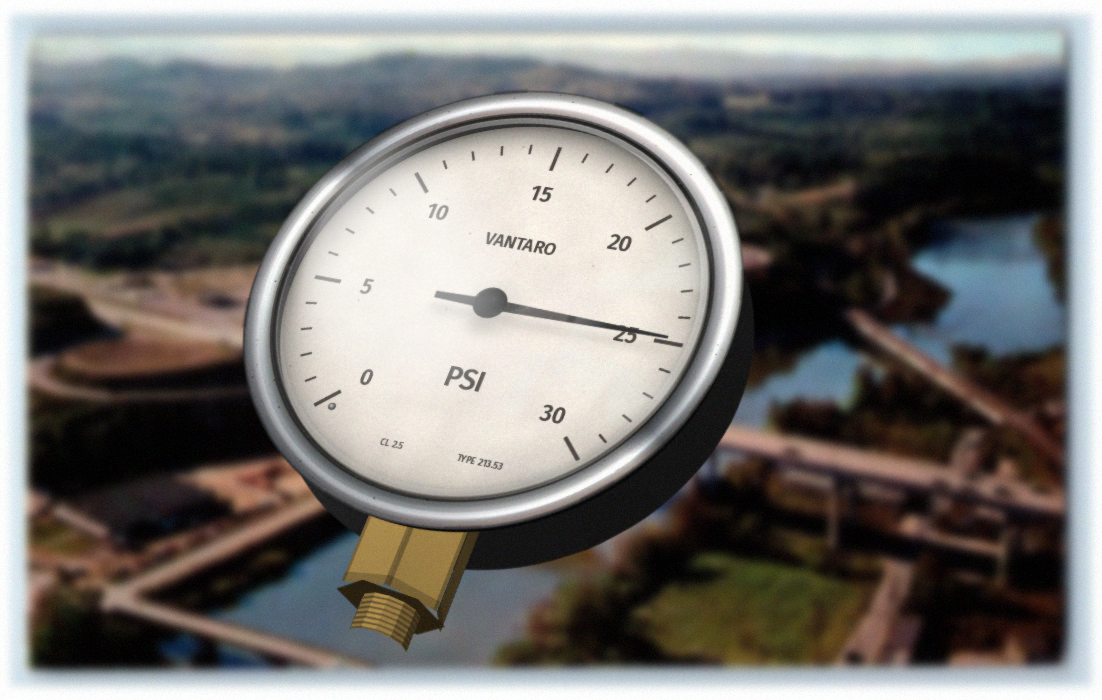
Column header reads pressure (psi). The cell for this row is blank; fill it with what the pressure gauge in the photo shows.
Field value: 25 psi
